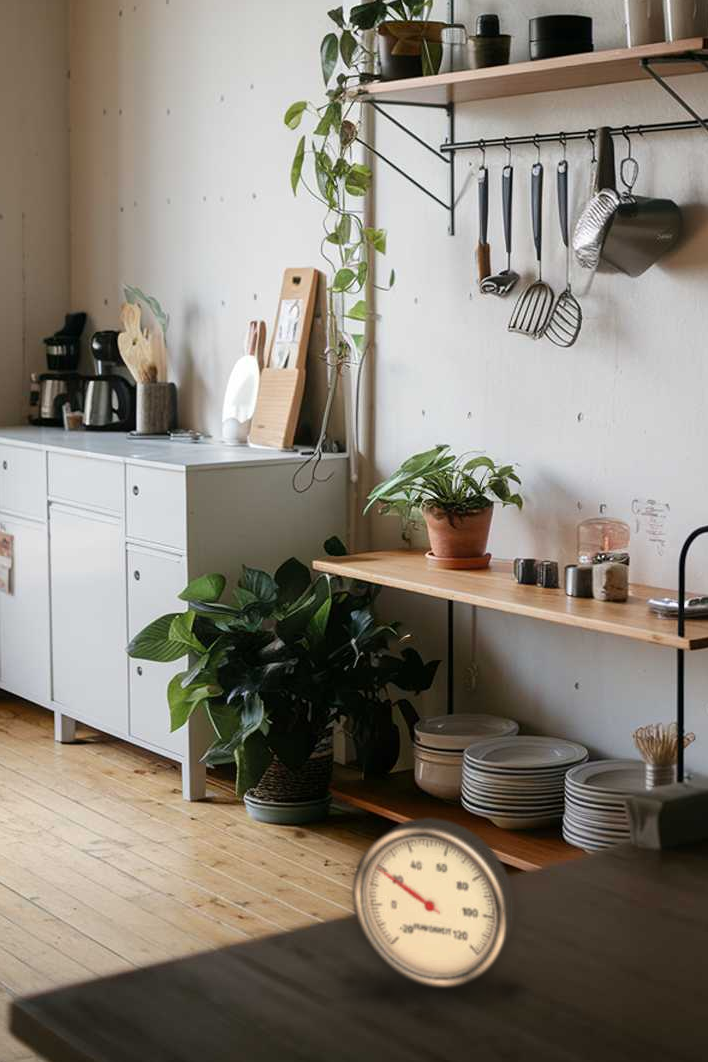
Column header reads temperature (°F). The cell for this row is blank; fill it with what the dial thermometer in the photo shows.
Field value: 20 °F
